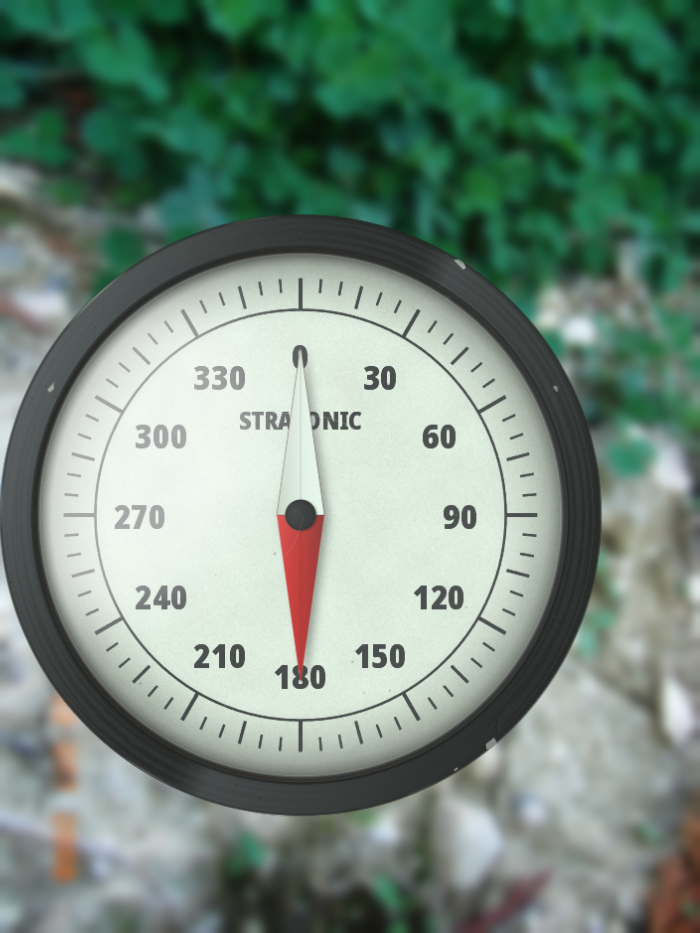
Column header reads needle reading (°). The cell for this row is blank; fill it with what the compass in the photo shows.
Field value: 180 °
